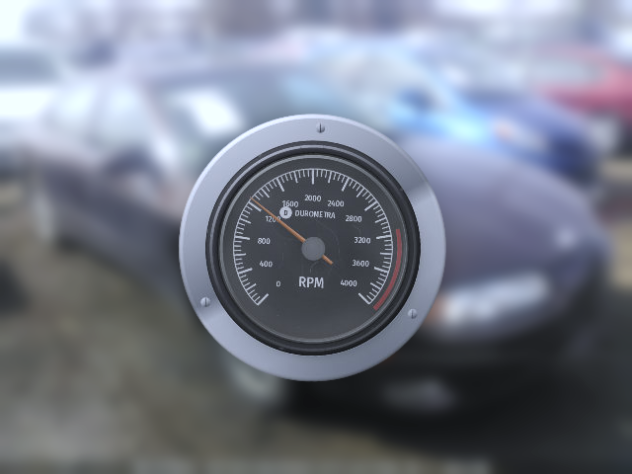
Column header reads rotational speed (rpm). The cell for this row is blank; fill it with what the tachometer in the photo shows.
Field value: 1250 rpm
